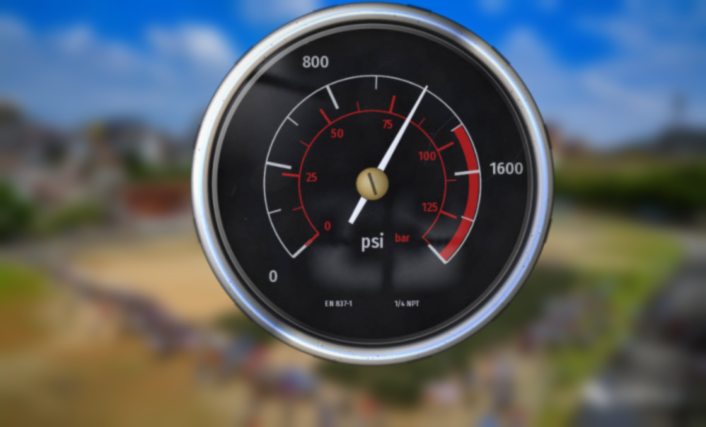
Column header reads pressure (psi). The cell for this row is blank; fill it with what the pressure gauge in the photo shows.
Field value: 1200 psi
